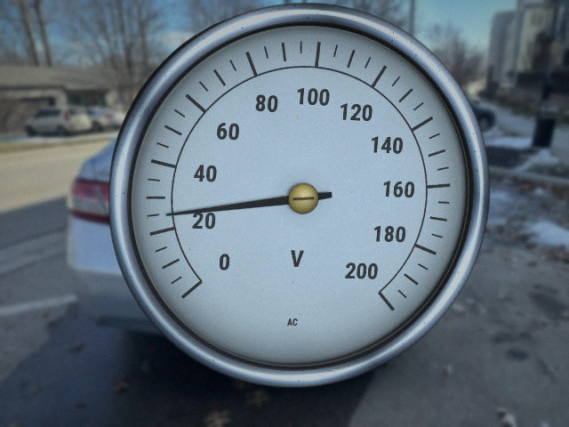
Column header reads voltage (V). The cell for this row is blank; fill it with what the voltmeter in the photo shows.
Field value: 25 V
